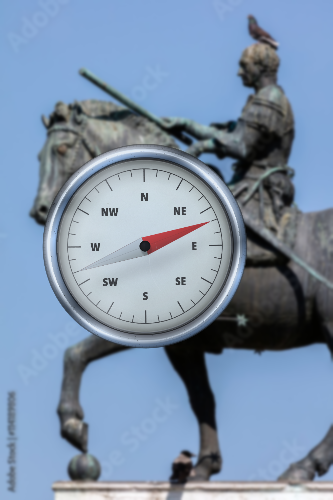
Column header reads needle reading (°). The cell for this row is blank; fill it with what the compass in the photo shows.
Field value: 70 °
